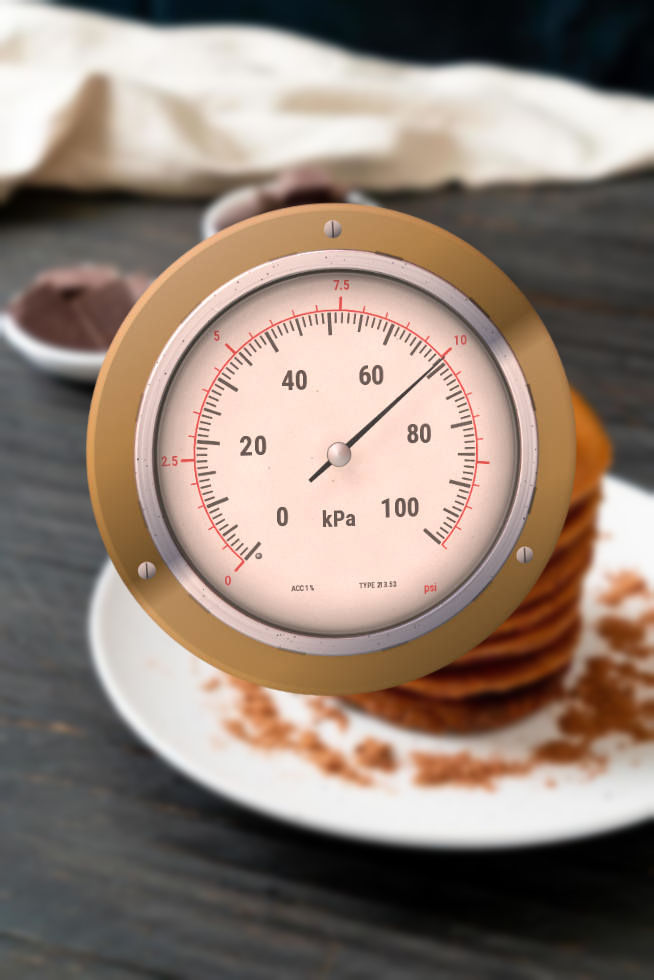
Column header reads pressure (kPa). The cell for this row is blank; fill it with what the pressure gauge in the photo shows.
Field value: 69 kPa
